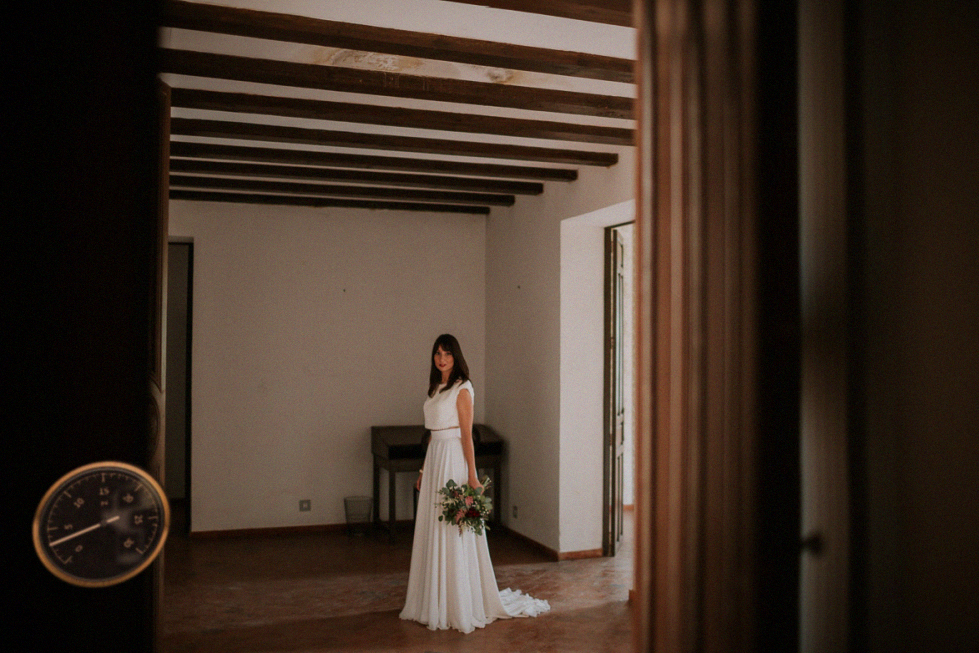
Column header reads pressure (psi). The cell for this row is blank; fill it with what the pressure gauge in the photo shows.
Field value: 3 psi
